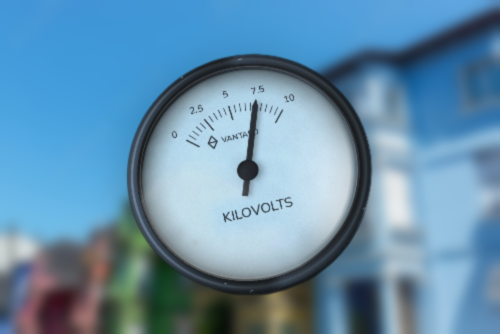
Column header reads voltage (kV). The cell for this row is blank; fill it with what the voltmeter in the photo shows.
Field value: 7.5 kV
